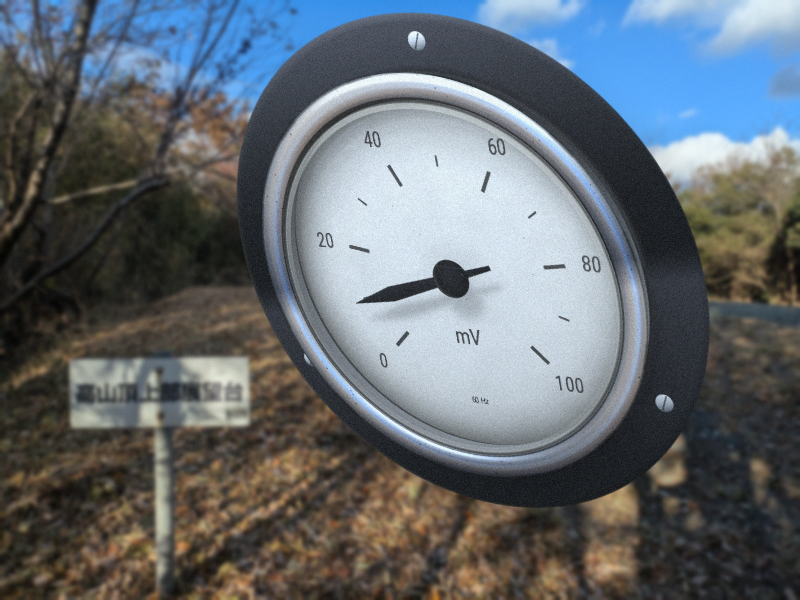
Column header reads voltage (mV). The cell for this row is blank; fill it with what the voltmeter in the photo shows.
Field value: 10 mV
